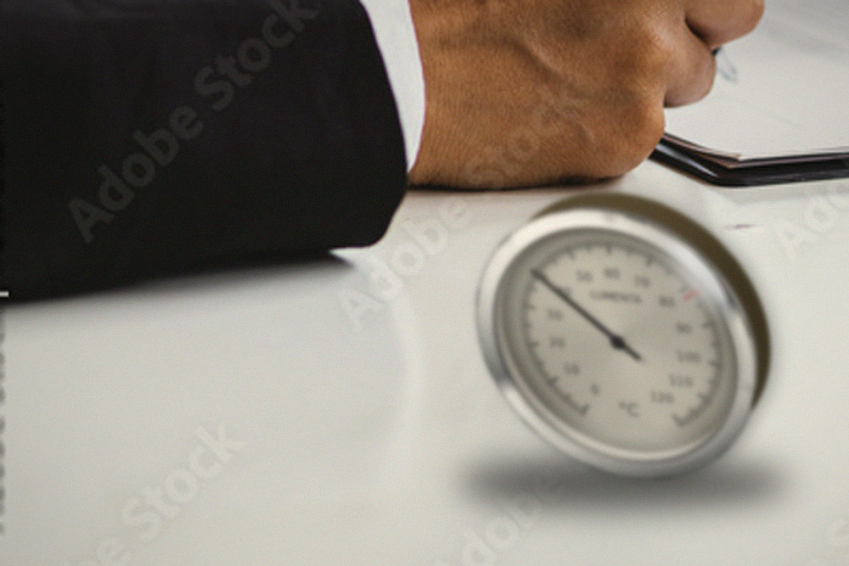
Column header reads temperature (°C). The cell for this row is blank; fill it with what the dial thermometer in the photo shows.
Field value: 40 °C
